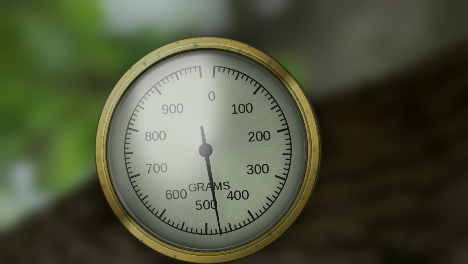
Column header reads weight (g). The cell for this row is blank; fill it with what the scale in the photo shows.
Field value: 470 g
